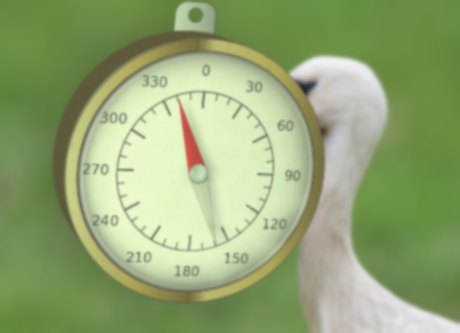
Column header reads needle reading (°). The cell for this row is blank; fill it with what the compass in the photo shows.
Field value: 340 °
